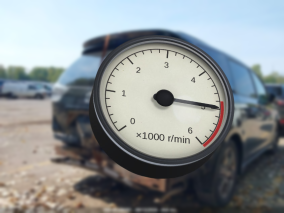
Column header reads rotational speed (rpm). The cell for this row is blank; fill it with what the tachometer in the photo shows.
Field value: 5000 rpm
